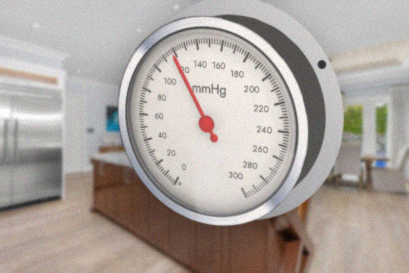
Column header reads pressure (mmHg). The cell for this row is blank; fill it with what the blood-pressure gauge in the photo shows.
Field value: 120 mmHg
